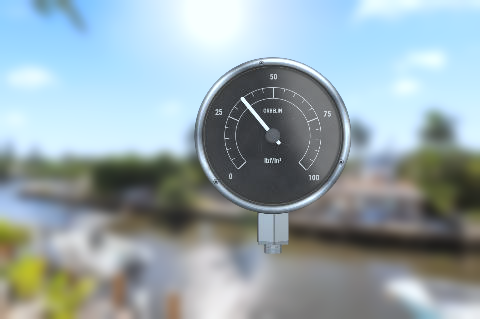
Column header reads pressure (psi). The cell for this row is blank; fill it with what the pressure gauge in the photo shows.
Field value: 35 psi
